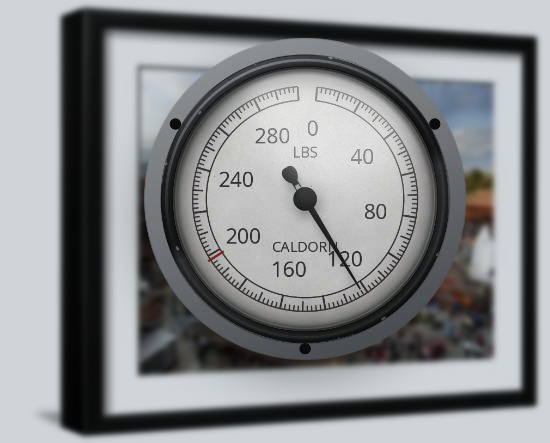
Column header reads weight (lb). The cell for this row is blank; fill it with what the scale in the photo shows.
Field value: 122 lb
